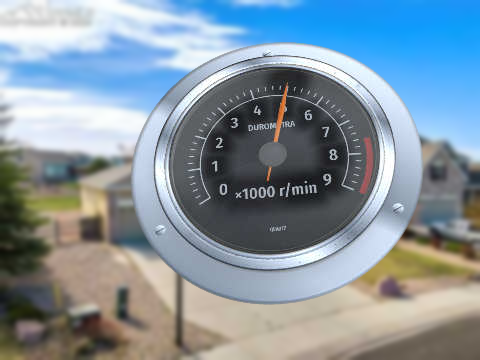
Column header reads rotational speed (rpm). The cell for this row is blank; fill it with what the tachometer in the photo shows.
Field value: 5000 rpm
